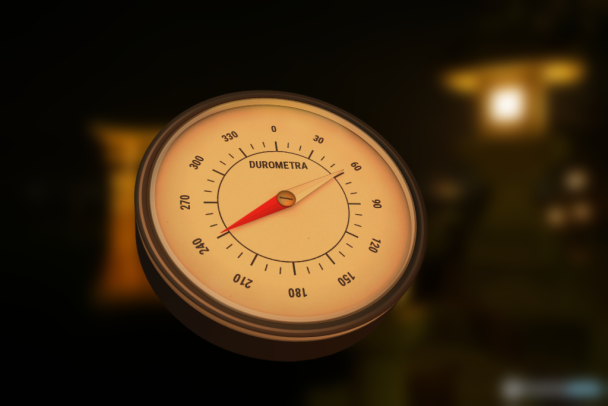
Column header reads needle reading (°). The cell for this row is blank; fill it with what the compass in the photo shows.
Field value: 240 °
